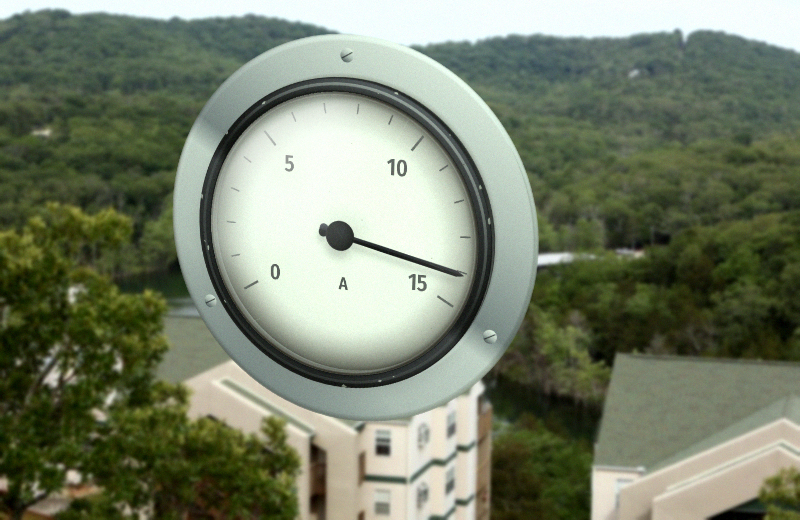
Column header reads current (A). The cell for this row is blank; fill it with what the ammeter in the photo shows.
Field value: 14 A
